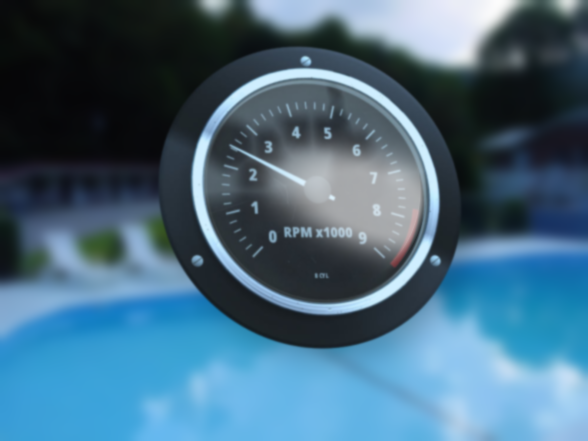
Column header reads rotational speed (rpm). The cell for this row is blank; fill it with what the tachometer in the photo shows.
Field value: 2400 rpm
